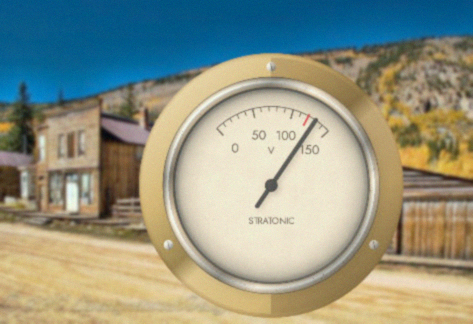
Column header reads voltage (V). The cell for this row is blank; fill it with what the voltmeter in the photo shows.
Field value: 130 V
